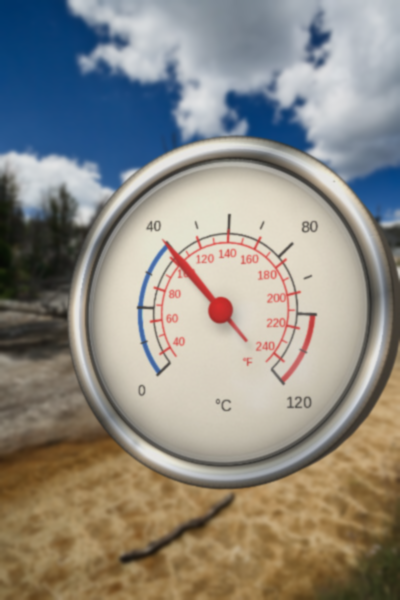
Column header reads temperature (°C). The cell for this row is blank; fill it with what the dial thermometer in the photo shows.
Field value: 40 °C
